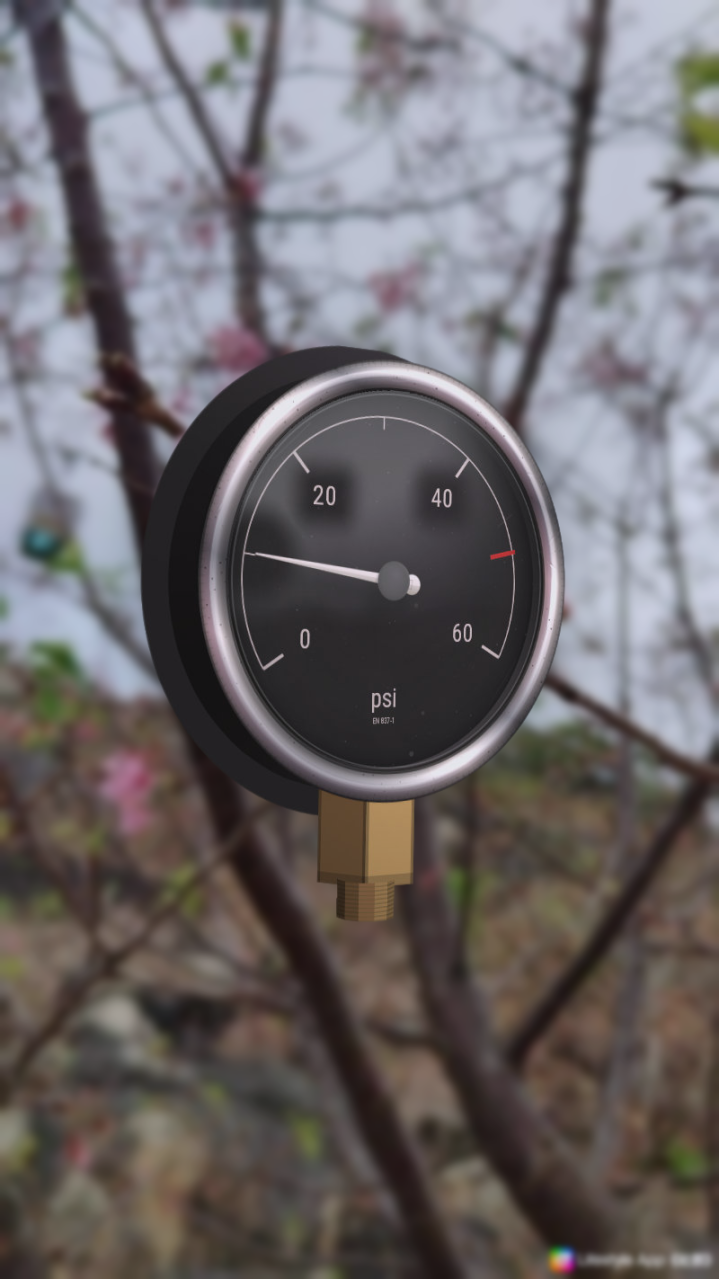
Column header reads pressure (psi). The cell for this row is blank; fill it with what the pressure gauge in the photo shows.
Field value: 10 psi
